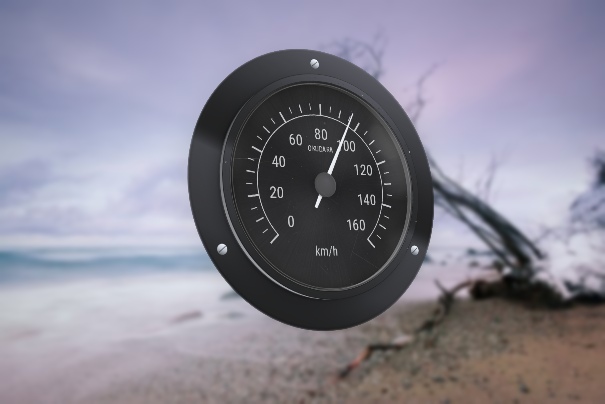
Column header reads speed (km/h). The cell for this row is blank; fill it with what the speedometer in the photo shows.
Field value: 95 km/h
